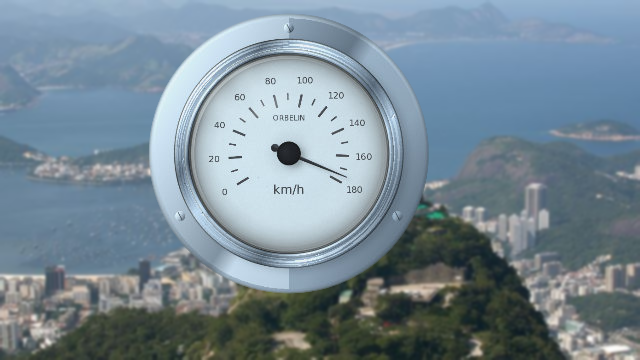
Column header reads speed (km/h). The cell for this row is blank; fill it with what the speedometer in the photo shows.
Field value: 175 km/h
